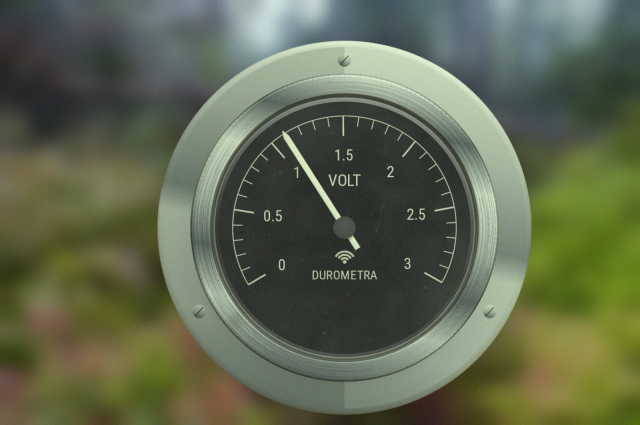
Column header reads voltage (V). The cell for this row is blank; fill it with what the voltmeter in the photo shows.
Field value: 1.1 V
